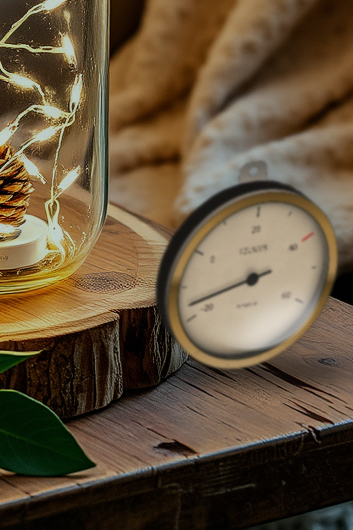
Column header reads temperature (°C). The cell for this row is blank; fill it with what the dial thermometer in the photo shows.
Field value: -15 °C
